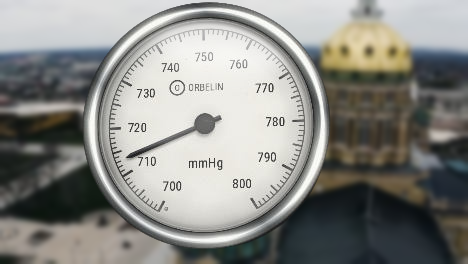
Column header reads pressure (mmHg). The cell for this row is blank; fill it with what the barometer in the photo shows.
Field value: 713 mmHg
